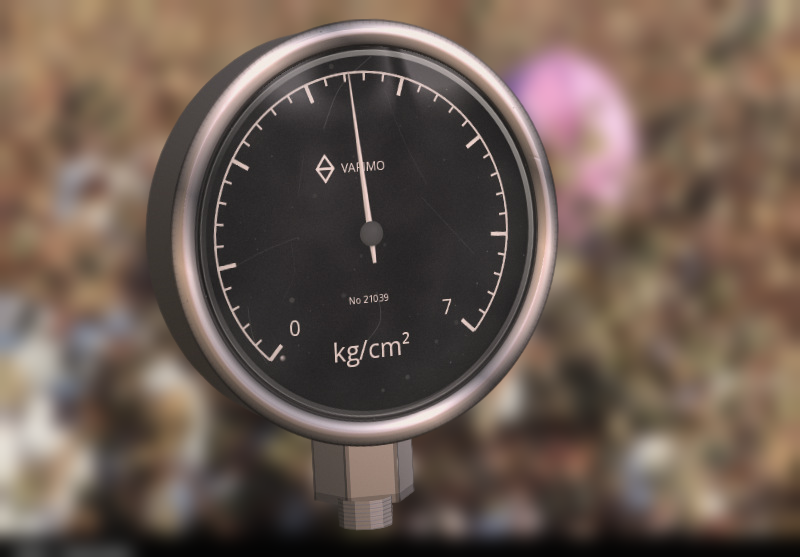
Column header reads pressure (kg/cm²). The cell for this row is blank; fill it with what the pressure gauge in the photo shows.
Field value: 3.4 kg/cm²
